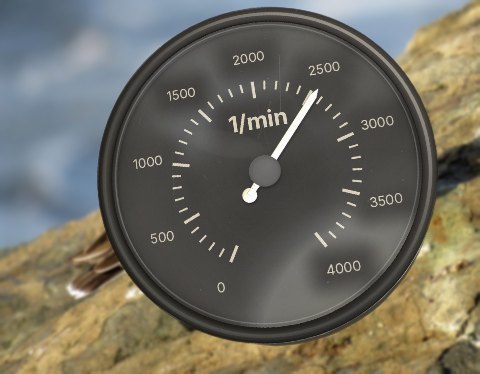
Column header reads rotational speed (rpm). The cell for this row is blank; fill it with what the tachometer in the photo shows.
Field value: 2550 rpm
